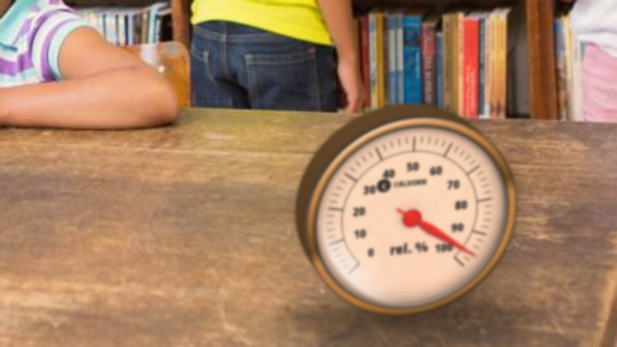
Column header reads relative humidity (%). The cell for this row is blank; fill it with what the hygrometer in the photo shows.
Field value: 96 %
